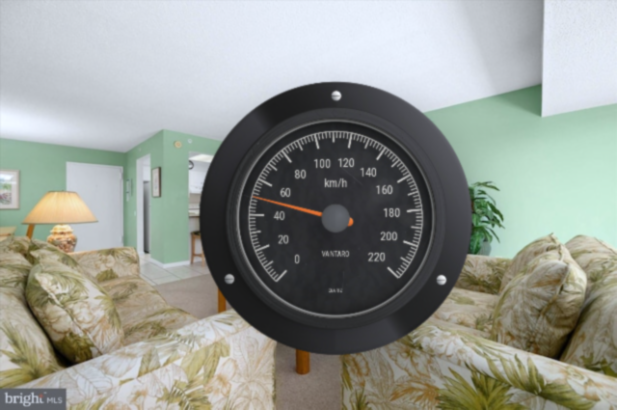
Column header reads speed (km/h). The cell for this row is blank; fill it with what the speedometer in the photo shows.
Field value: 50 km/h
